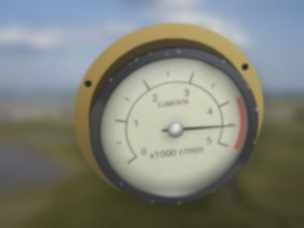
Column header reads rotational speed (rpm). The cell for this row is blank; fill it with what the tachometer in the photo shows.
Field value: 4500 rpm
